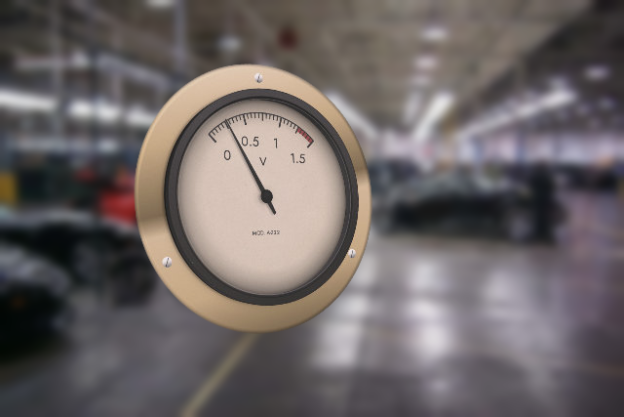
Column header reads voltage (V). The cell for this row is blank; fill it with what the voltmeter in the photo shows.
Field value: 0.25 V
